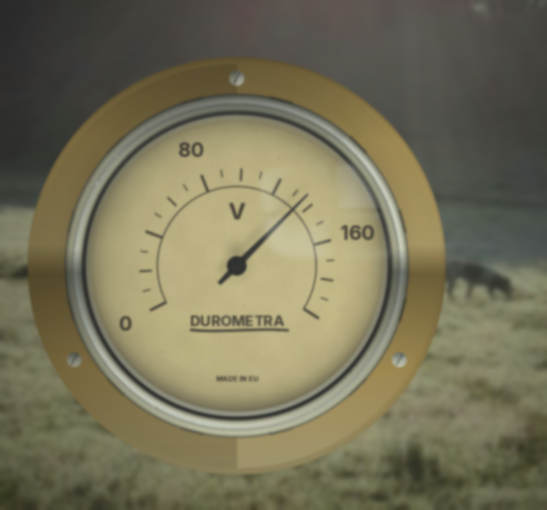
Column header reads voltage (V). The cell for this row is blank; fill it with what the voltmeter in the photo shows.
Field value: 135 V
